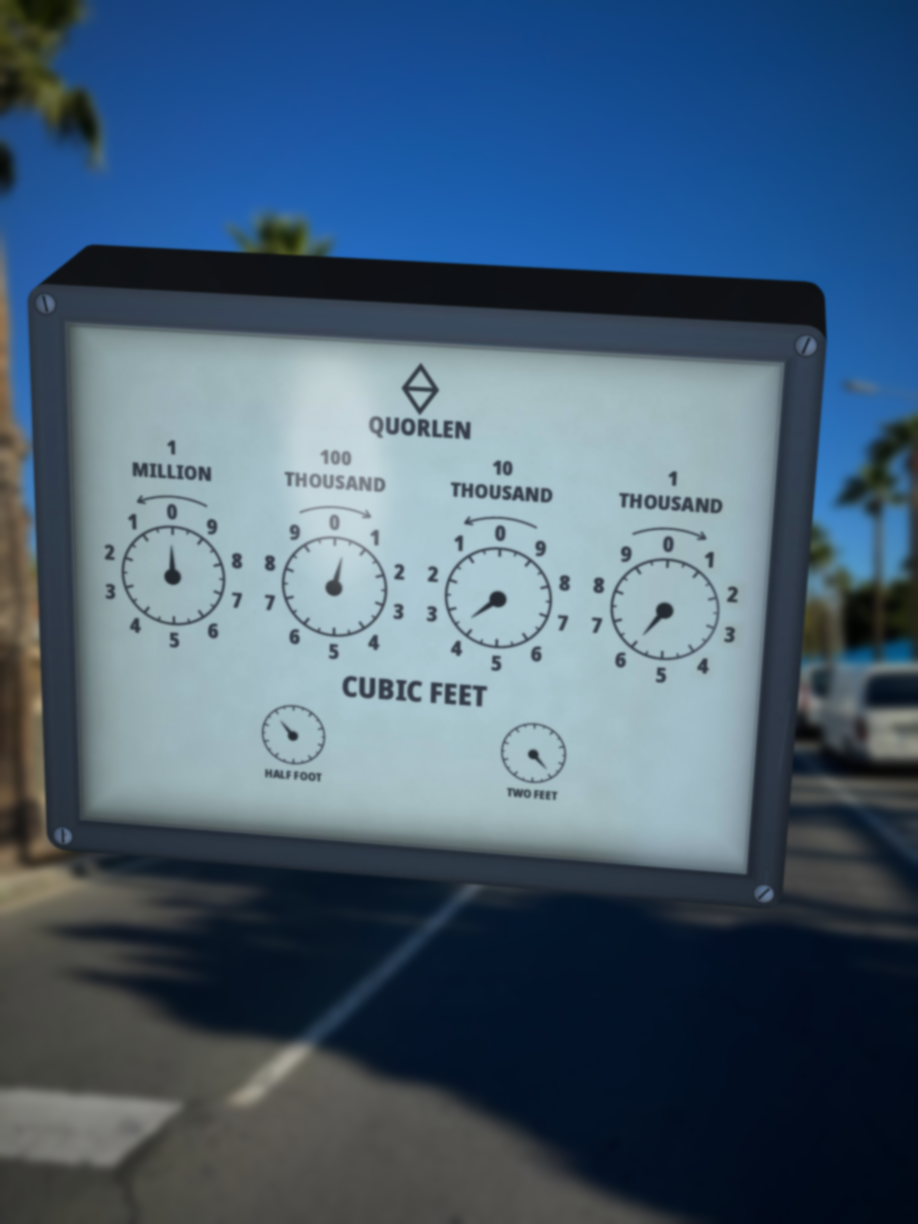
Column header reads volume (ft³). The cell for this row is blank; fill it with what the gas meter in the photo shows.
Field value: 3600 ft³
